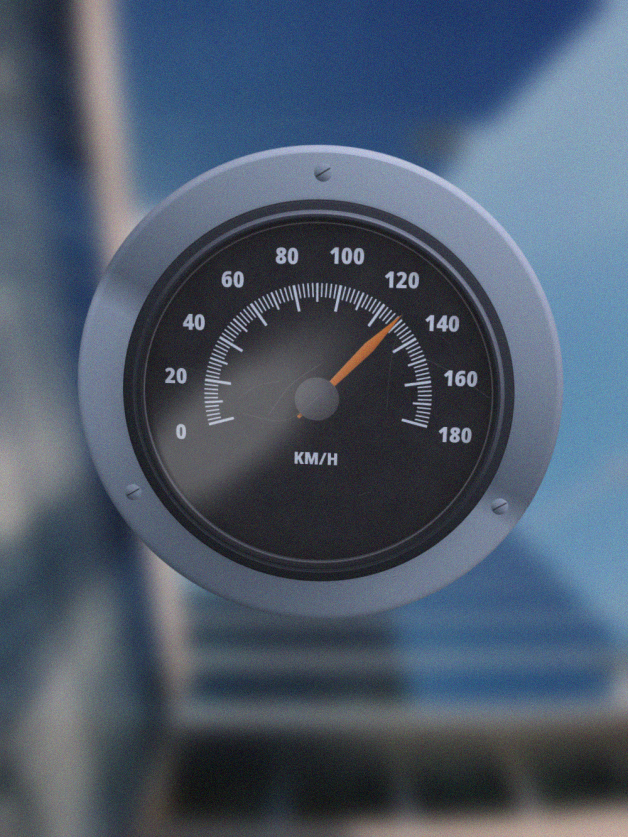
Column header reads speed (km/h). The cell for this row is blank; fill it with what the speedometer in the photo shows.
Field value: 128 km/h
